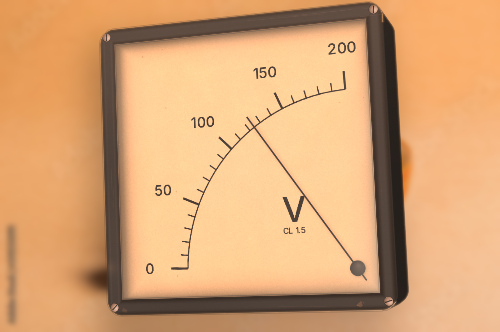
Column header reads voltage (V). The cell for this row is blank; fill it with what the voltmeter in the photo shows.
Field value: 125 V
